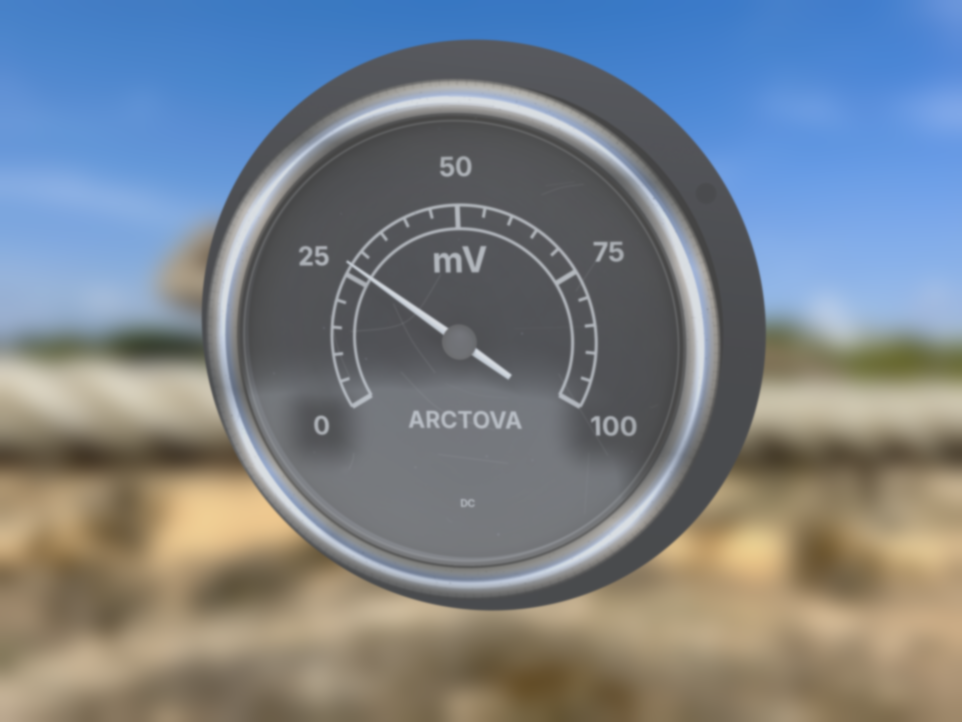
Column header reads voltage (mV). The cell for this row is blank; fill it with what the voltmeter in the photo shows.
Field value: 27.5 mV
